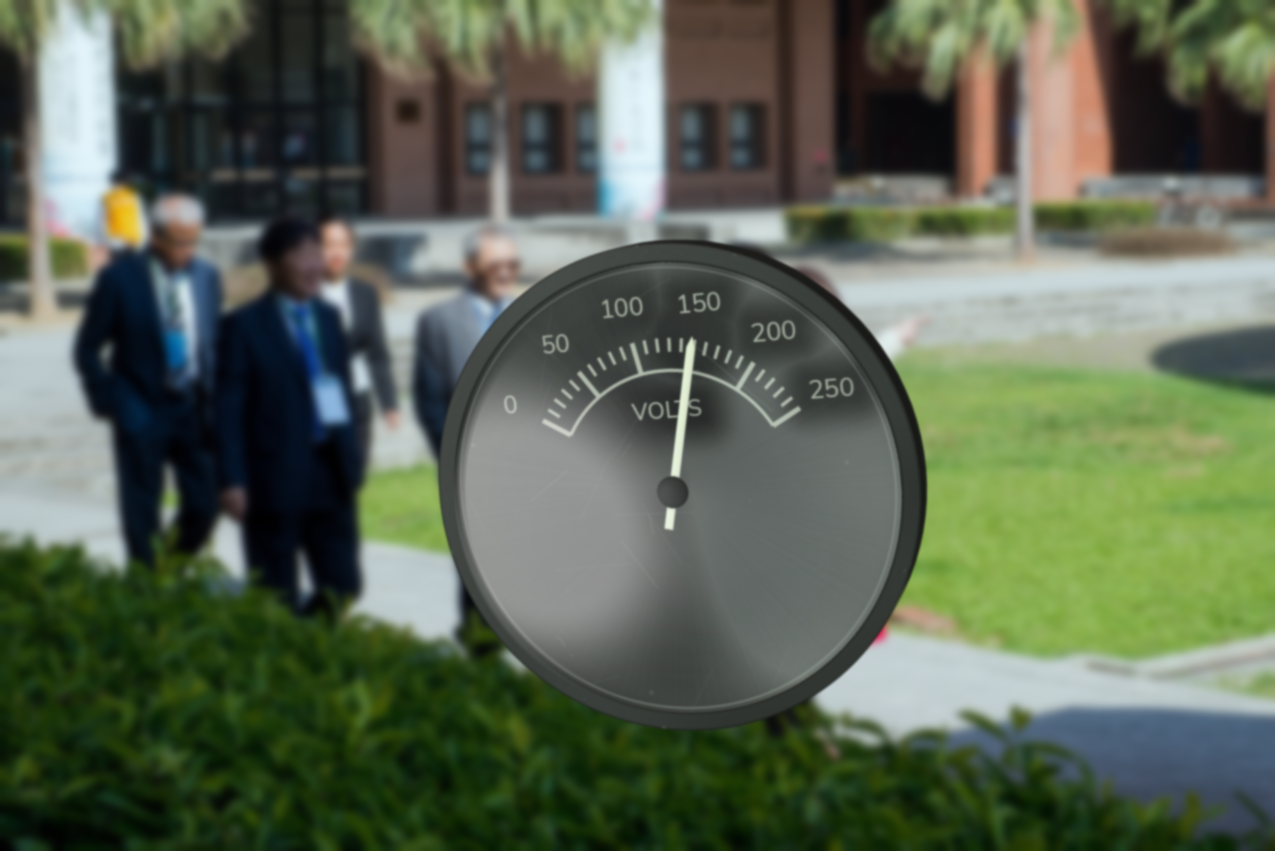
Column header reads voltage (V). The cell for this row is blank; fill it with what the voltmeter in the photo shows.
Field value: 150 V
